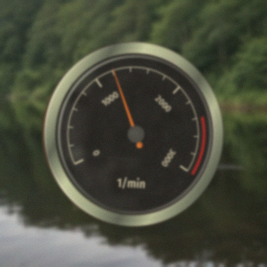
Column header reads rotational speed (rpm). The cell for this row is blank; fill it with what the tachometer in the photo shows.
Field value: 1200 rpm
